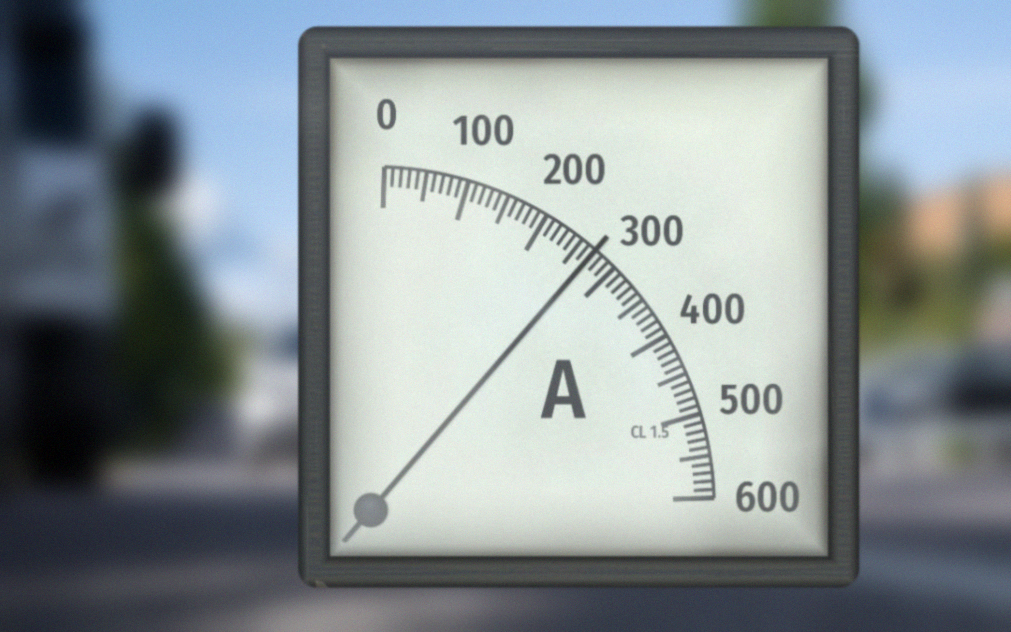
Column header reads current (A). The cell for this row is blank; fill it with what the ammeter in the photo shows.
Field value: 270 A
